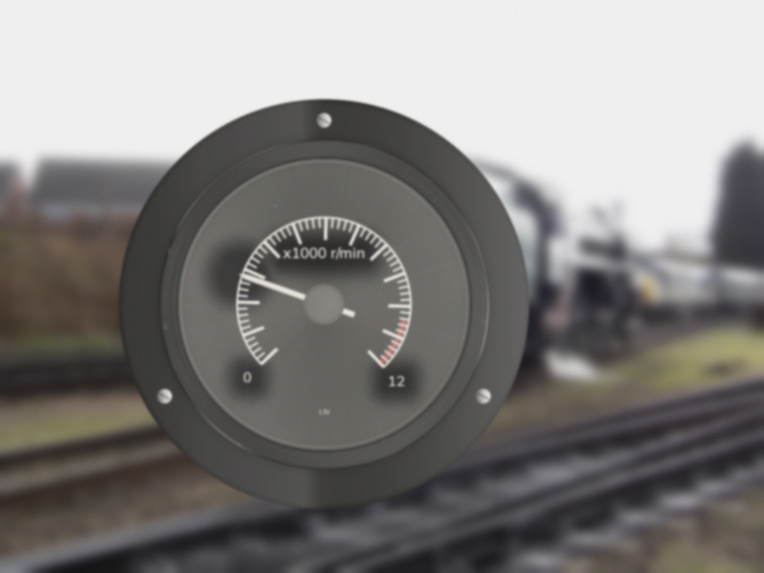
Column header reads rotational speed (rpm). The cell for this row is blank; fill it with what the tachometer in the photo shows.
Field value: 2800 rpm
